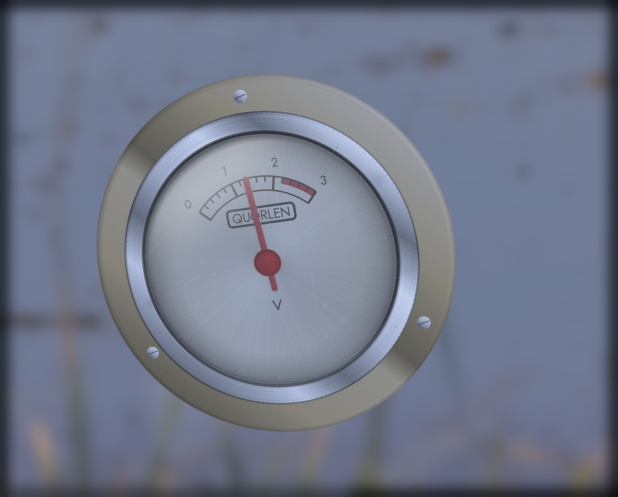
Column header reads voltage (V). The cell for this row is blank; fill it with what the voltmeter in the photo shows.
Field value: 1.4 V
